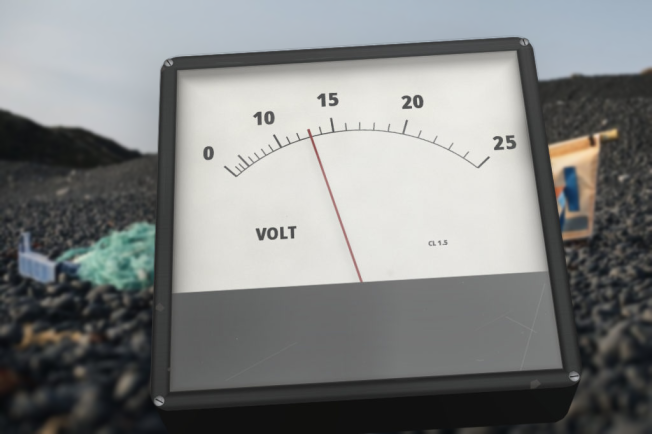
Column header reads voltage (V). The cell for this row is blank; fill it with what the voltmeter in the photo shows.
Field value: 13 V
